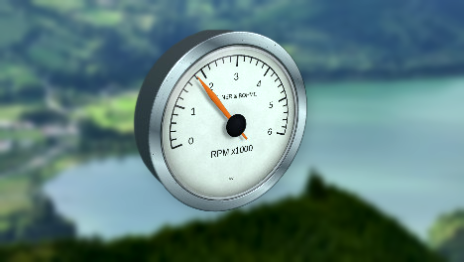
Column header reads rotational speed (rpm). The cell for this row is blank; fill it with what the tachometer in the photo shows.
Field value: 1800 rpm
